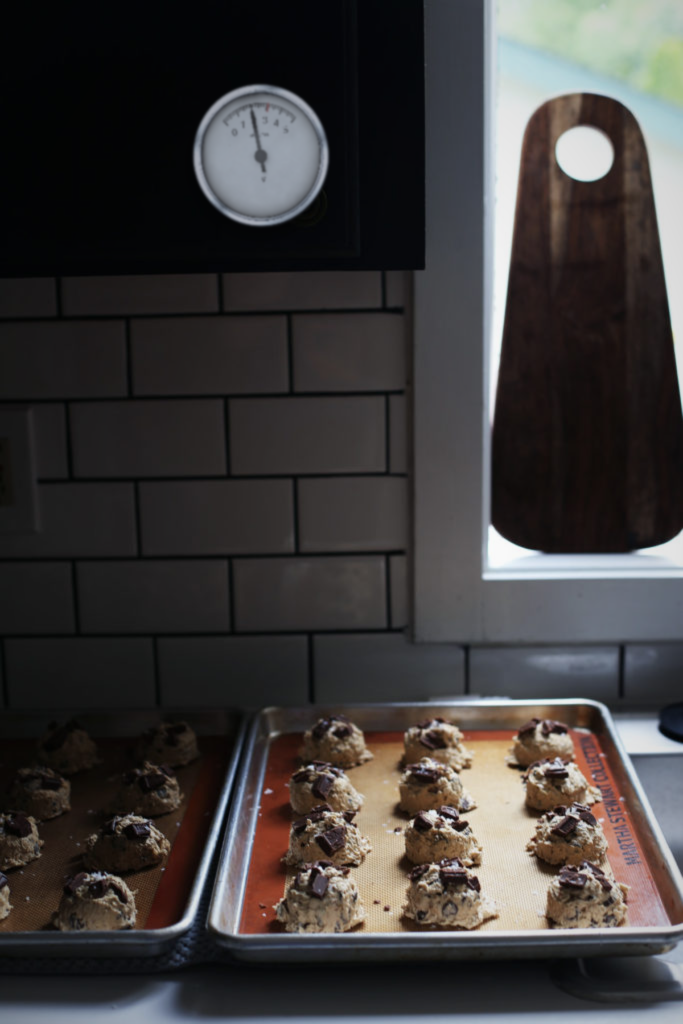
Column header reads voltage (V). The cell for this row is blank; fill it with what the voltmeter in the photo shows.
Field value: 2 V
